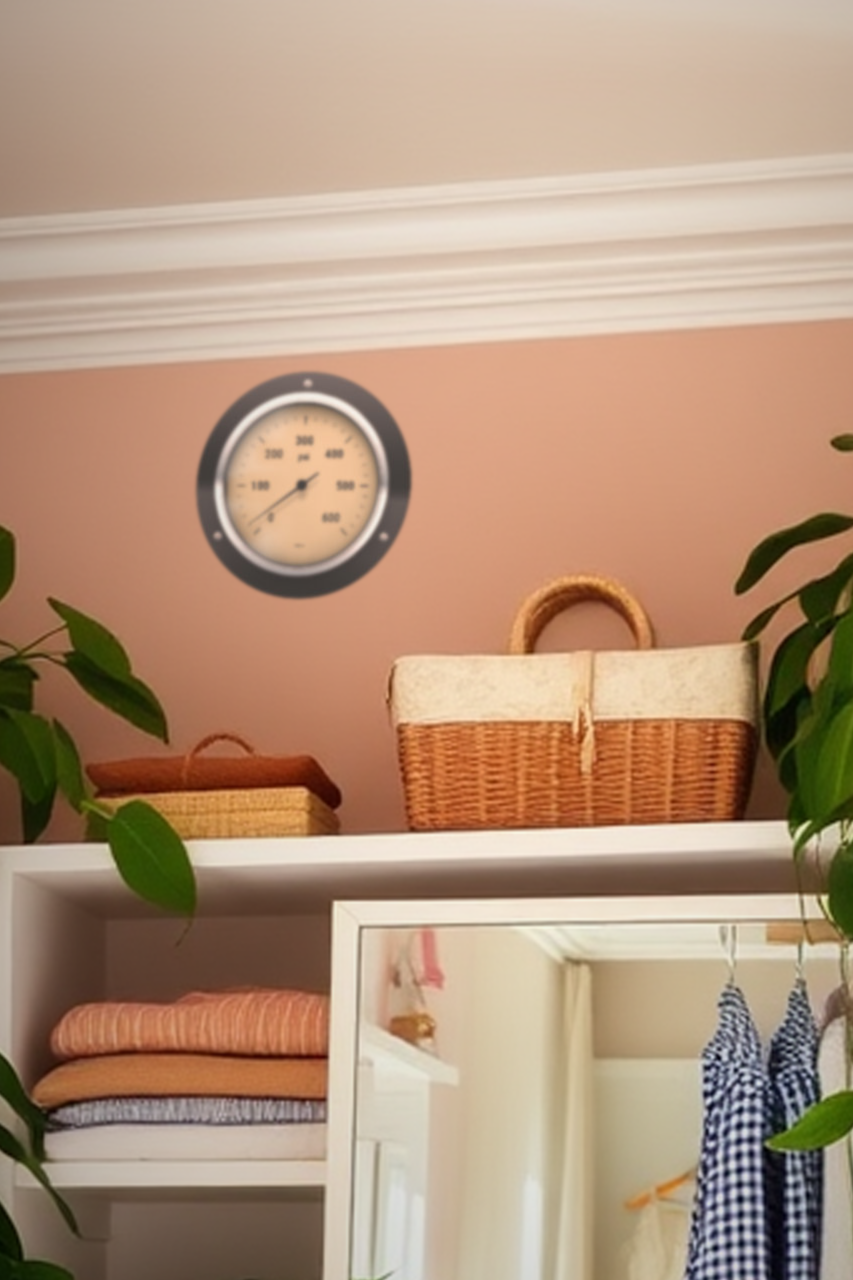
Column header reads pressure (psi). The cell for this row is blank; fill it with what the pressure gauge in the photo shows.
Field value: 20 psi
